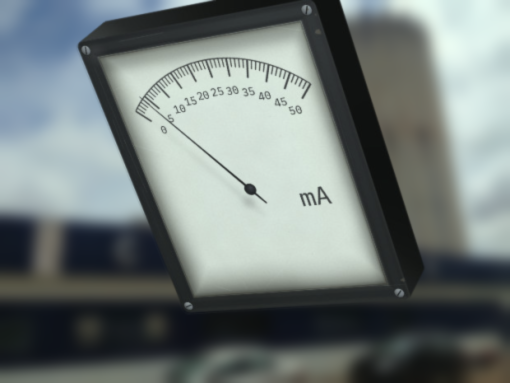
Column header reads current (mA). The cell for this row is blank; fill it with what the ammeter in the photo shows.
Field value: 5 mA
